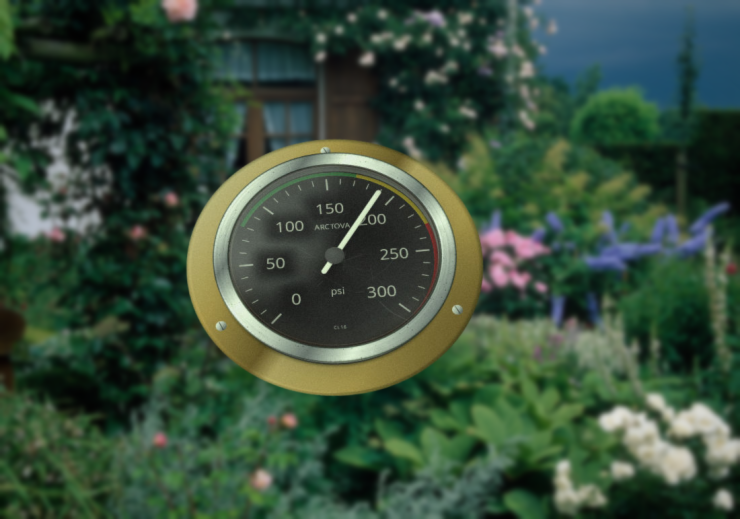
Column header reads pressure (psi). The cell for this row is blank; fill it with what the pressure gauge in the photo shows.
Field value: 190 psi
